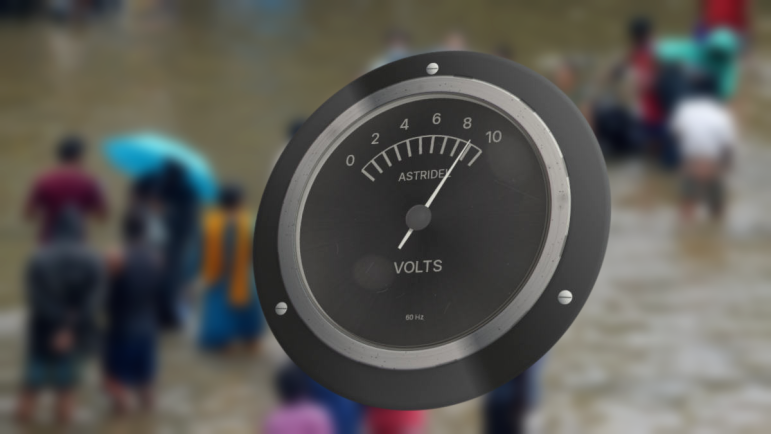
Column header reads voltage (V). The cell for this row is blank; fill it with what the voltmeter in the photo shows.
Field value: 9 V
